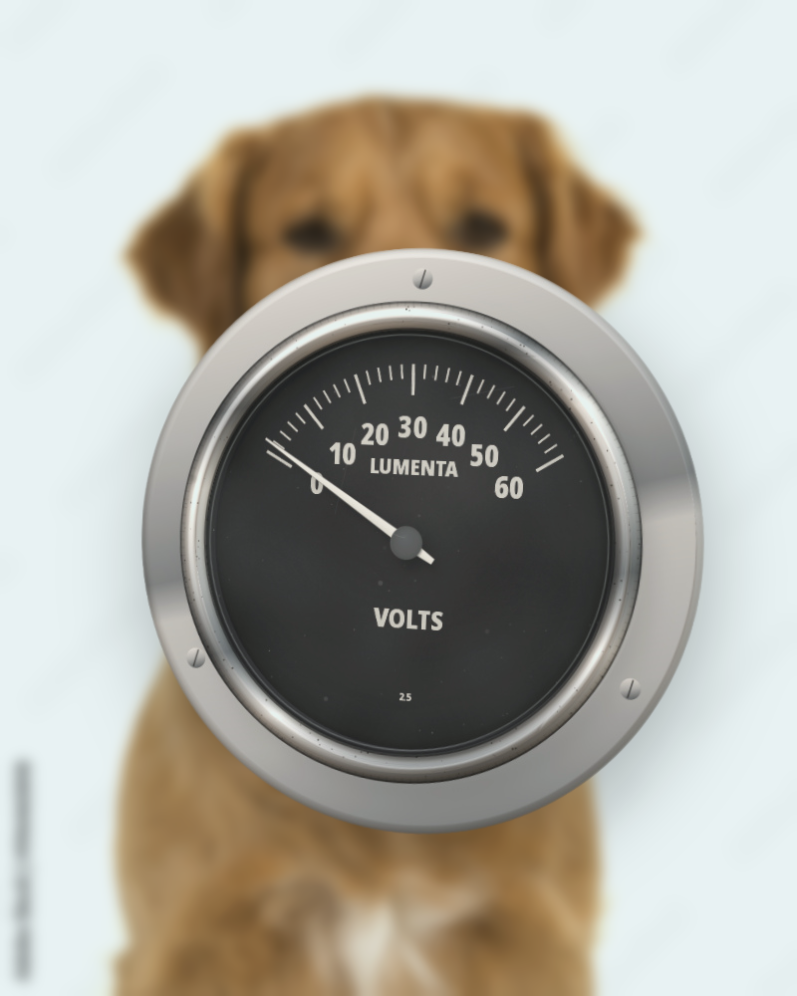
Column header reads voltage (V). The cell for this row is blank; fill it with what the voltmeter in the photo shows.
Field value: 2 V
